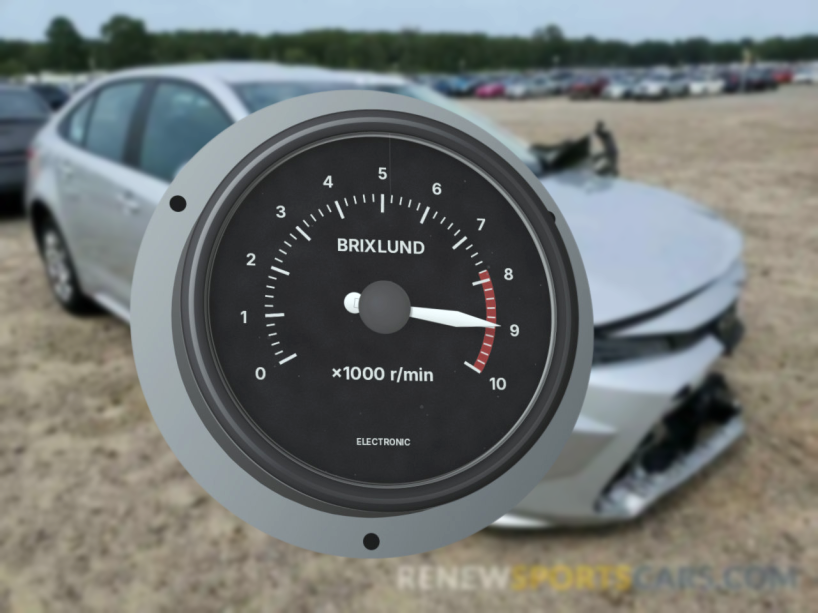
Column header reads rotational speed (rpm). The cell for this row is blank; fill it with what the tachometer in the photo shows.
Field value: 9000 rpm
